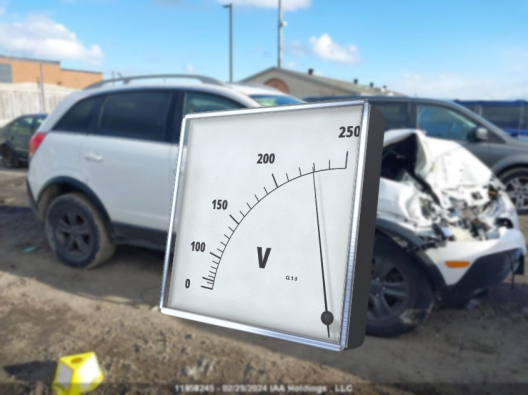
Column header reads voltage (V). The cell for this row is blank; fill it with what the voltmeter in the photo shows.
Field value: 230 V
